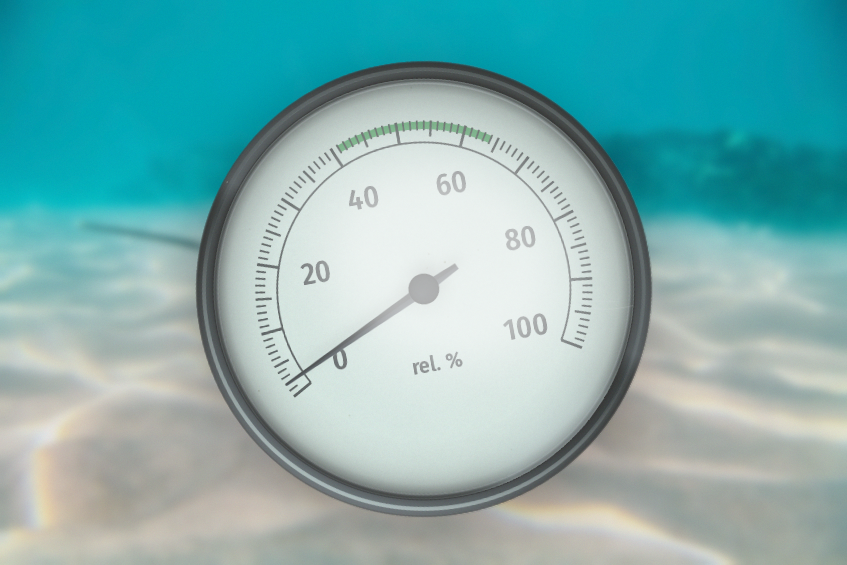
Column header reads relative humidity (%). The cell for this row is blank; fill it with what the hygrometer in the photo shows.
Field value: 2 %
